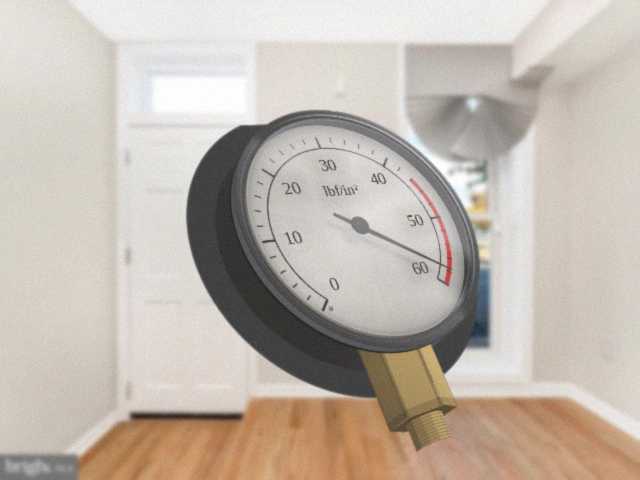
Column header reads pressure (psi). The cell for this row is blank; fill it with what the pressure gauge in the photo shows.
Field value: 58 psi
